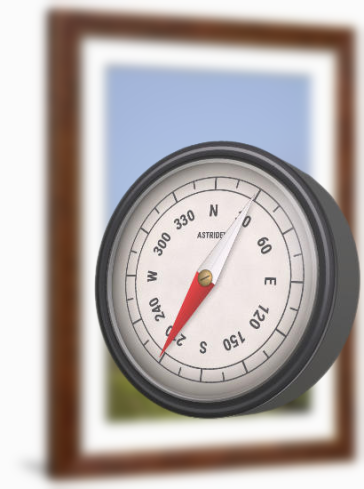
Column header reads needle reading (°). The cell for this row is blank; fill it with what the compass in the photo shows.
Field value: 210 °
